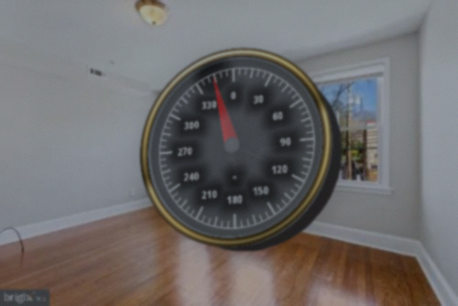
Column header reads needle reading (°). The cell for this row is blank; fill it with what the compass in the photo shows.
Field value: 345 °
